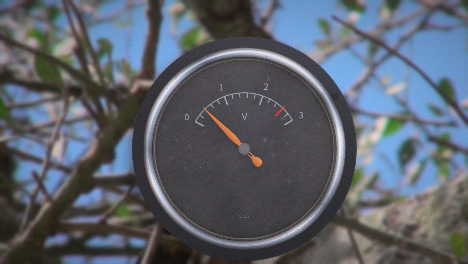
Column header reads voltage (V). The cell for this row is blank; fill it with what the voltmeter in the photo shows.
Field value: 0.4 V
